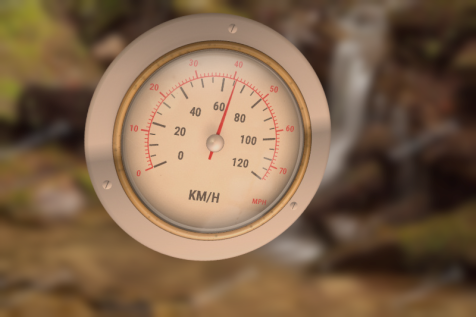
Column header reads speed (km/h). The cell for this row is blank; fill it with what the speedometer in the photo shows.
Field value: 65 km/h
